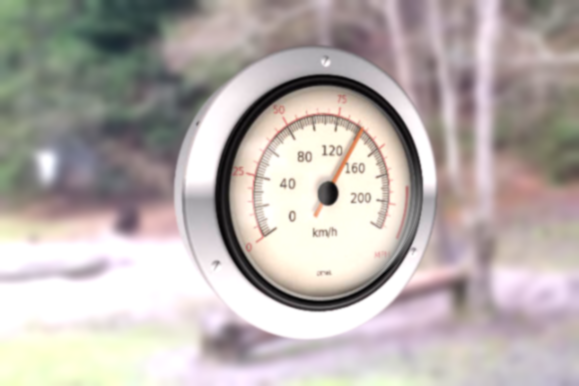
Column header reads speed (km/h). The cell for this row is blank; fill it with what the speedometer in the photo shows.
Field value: 140 km/h
